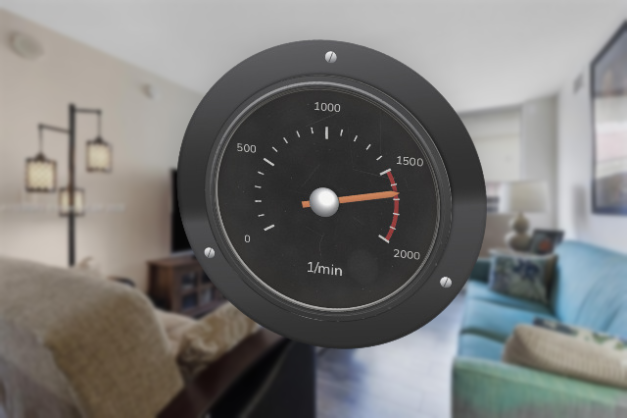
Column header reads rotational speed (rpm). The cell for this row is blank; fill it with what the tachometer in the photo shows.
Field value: 1650 rpm
